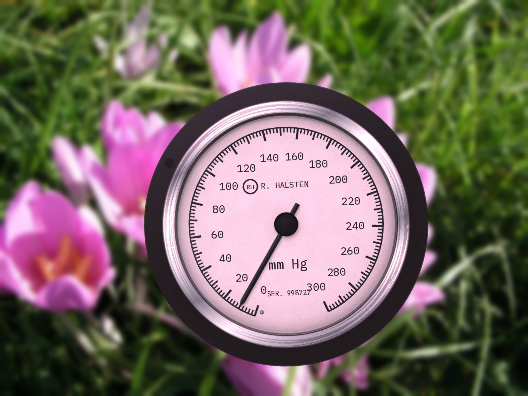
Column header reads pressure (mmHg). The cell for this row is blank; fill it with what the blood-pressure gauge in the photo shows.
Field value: 10 mmHg
